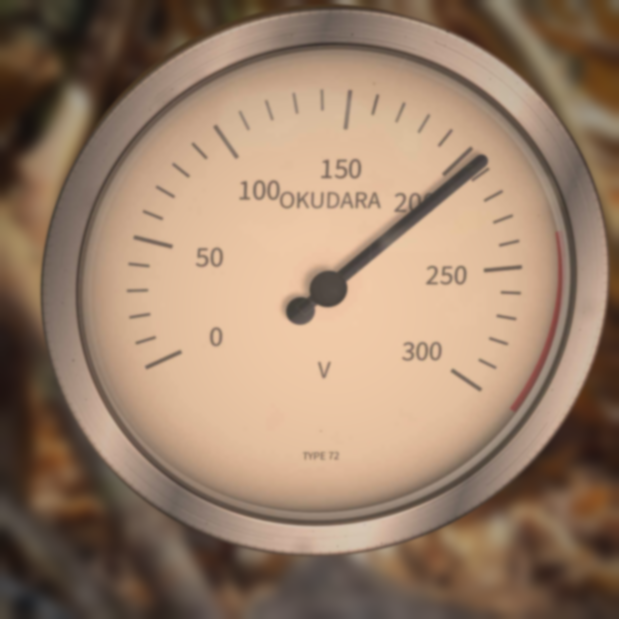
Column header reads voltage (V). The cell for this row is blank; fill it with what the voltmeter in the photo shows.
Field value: 205 V
